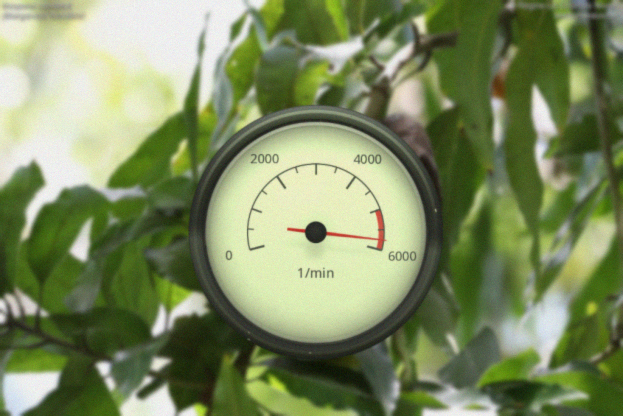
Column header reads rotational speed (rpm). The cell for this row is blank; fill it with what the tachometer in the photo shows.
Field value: 5750 rpm
